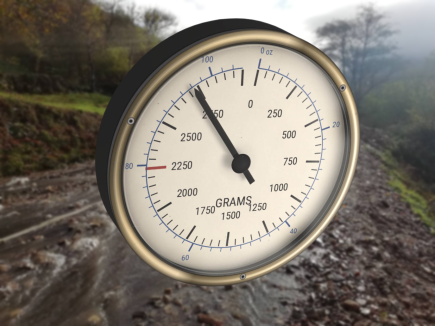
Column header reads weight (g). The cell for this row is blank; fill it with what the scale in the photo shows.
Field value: 2725 g
